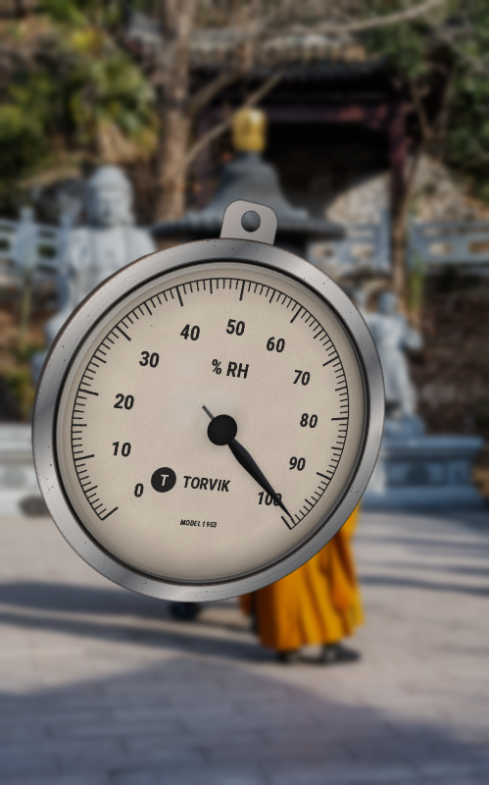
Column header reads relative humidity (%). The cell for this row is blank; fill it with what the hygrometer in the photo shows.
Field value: 99 %
